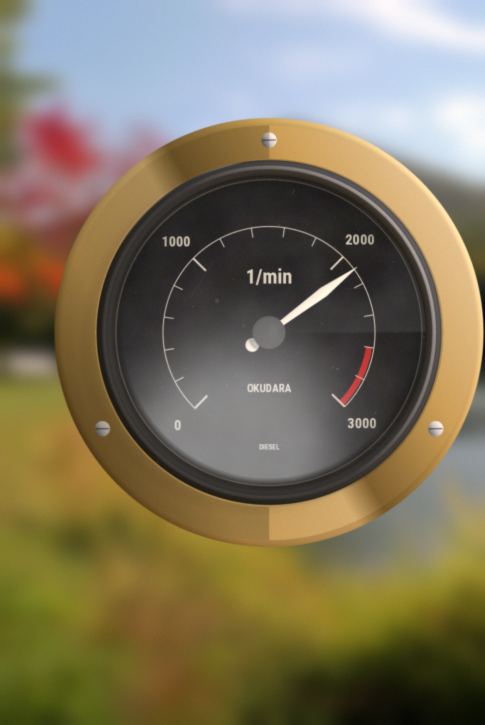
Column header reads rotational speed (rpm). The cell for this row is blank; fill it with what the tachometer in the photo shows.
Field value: 2100 rpm
